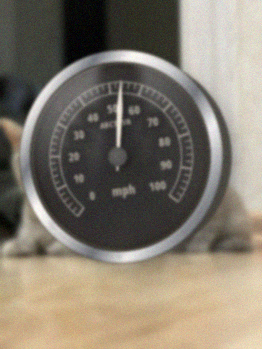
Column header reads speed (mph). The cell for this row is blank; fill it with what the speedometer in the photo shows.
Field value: 54 mph
